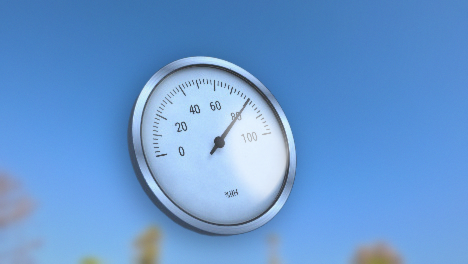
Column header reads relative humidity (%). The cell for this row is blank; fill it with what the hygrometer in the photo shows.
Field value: 80 %
